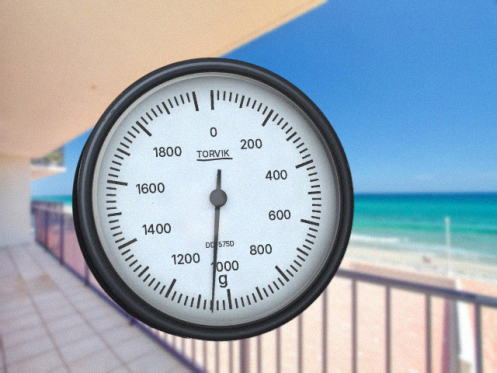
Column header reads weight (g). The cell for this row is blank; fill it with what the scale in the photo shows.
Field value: 1060 g
